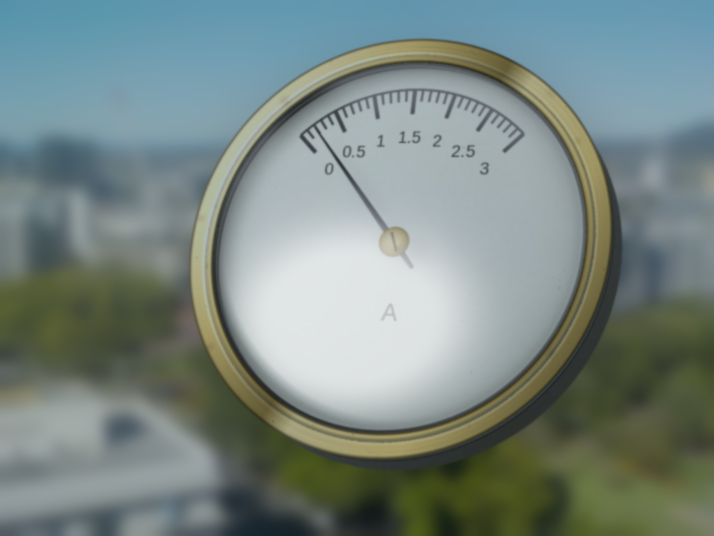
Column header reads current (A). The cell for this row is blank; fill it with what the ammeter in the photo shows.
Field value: 0.2 A
